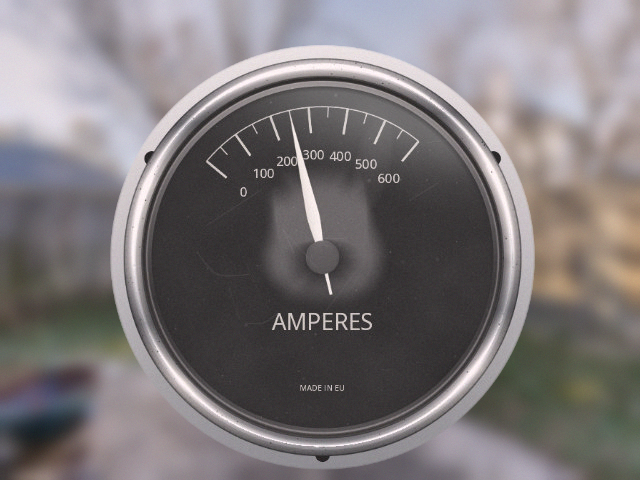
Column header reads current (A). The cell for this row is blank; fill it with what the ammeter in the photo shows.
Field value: 250 A
